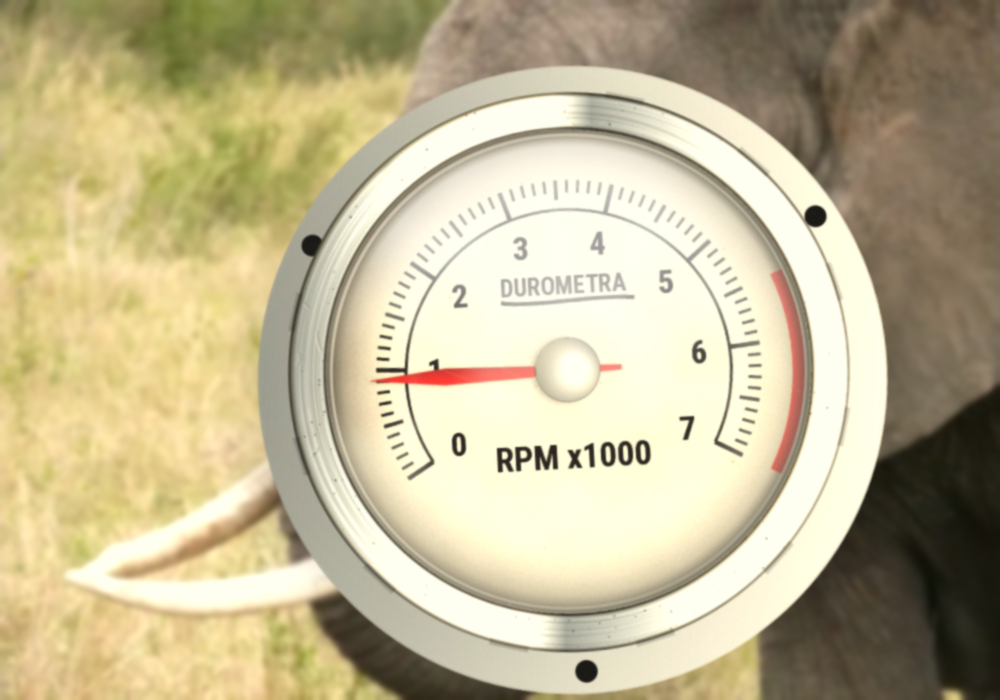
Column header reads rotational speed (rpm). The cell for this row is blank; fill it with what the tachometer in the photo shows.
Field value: 900 rpm
